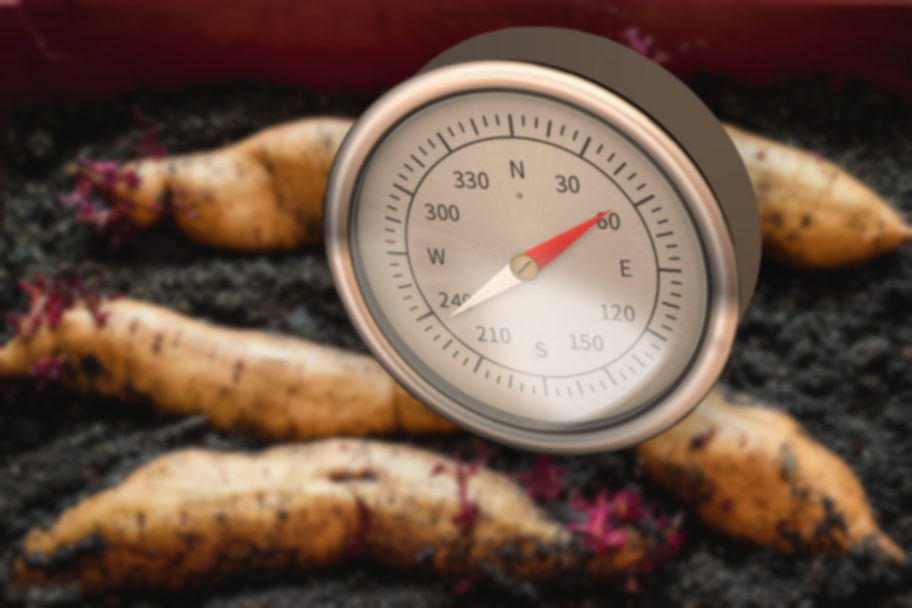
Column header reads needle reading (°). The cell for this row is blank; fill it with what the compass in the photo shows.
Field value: 55 °
